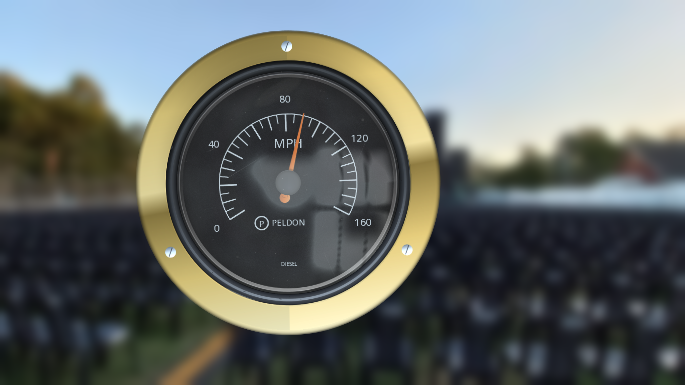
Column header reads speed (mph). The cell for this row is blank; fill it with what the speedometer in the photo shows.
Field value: 90 mph
